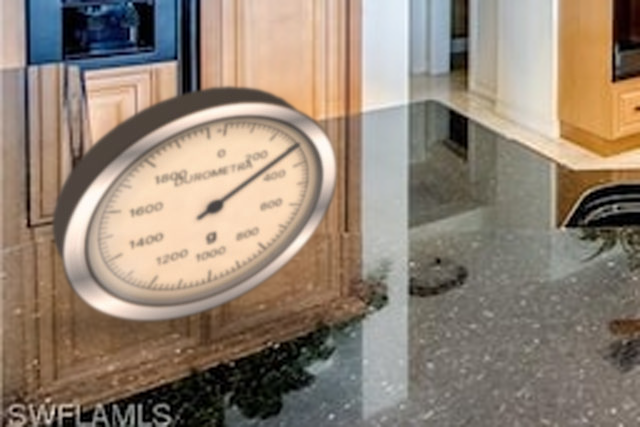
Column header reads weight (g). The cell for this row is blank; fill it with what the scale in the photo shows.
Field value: 300 g
